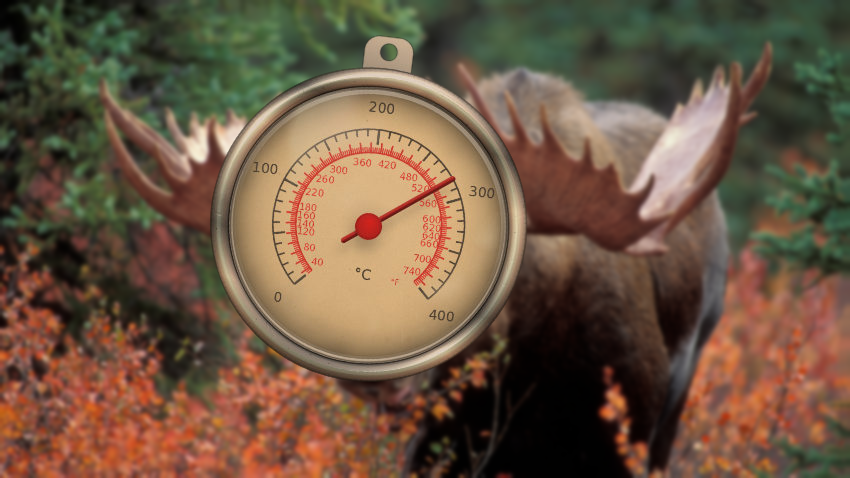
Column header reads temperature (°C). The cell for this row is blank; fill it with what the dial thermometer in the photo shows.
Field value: 280 °C
